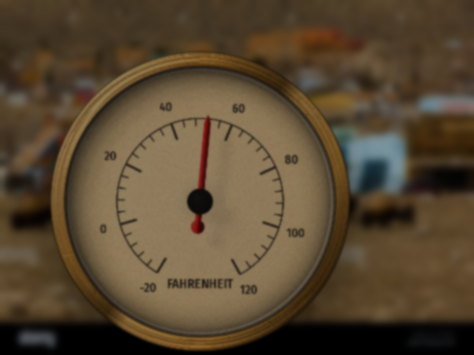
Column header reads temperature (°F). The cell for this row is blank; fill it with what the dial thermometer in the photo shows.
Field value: 52 °F
